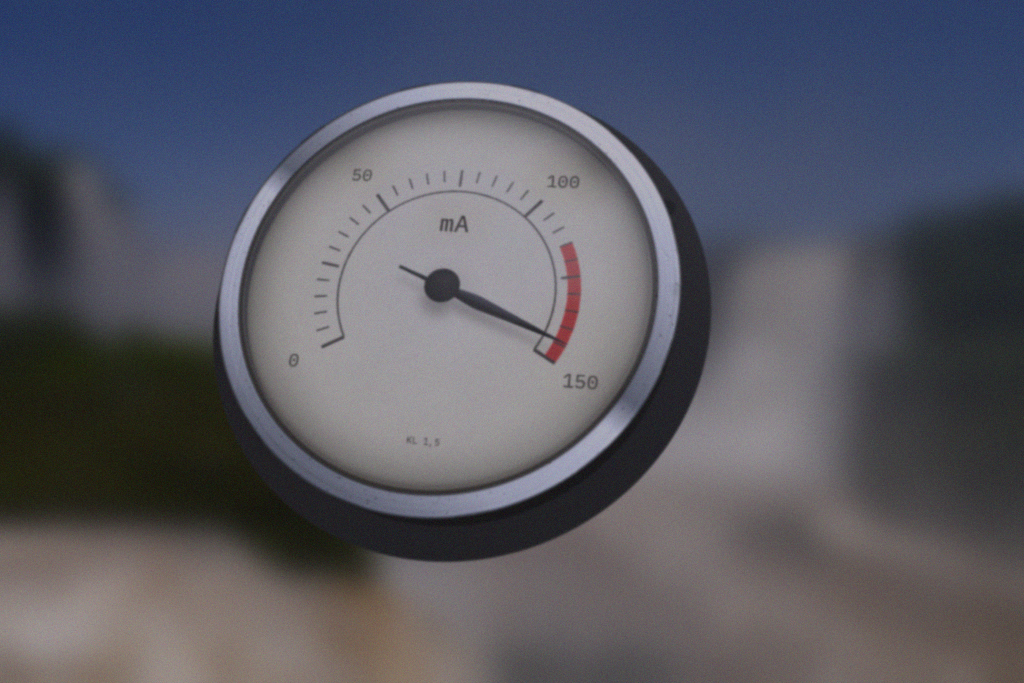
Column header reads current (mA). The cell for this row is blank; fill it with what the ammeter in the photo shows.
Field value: 145 mA
